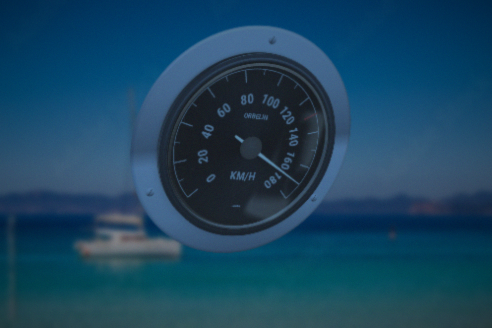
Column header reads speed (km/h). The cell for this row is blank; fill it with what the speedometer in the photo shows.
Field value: 170 km/h
